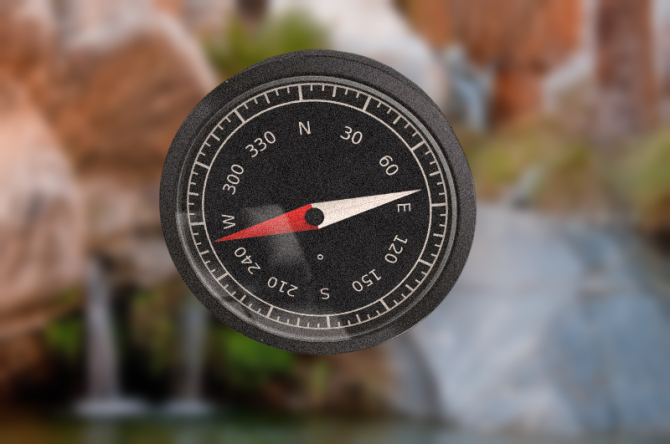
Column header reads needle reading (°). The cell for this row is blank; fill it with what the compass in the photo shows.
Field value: 260 °
